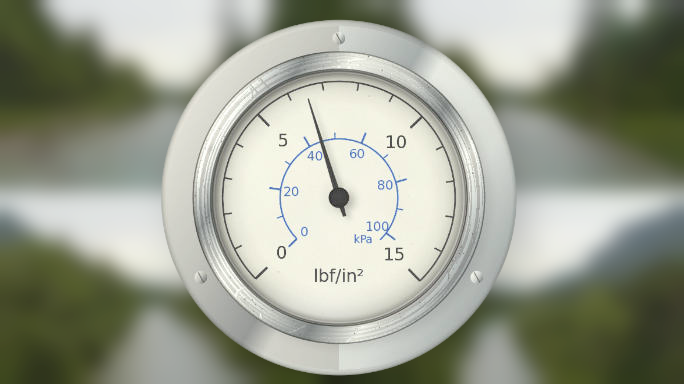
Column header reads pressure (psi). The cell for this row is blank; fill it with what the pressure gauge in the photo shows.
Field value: 6.5 psi
